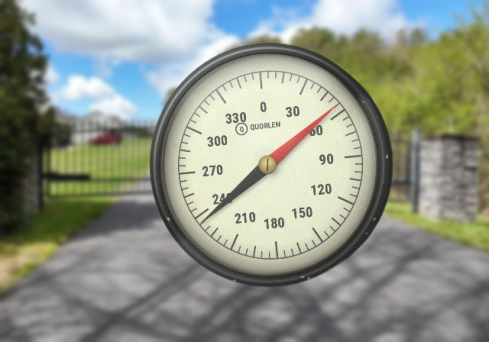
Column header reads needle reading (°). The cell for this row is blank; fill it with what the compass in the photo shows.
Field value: 55 °
